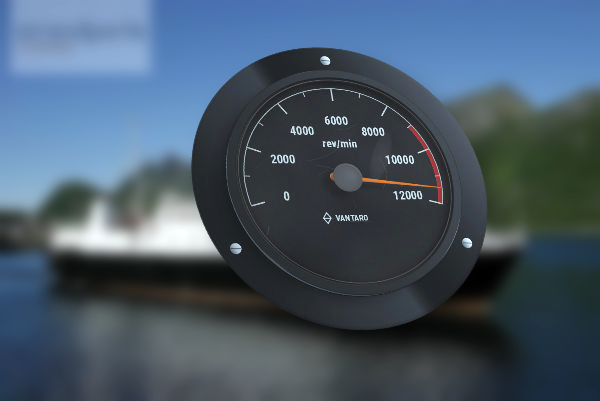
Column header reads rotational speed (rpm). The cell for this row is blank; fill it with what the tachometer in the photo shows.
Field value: 11500 rpm
